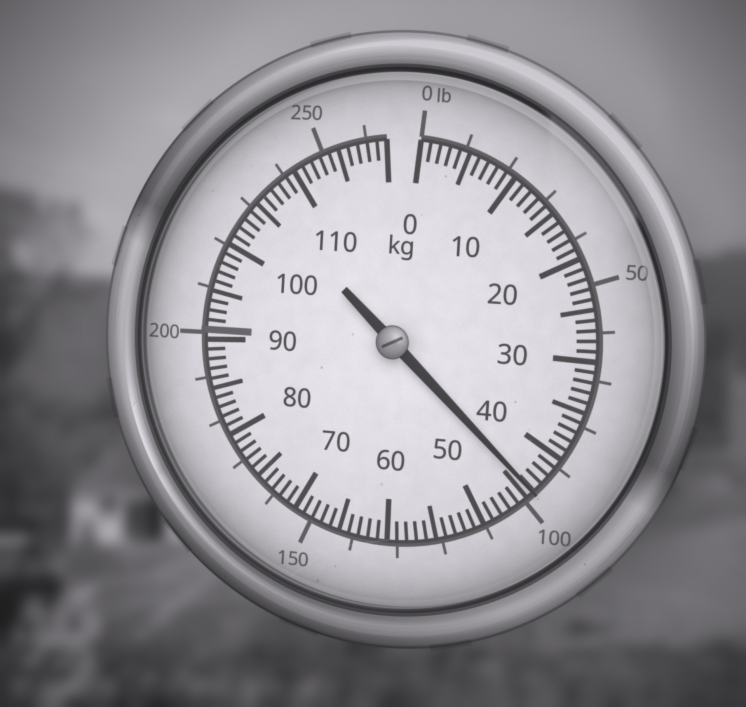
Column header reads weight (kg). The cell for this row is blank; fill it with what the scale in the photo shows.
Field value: 44 kg
